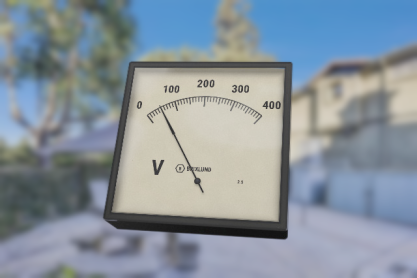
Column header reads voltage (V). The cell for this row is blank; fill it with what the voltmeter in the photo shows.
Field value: 50 V
